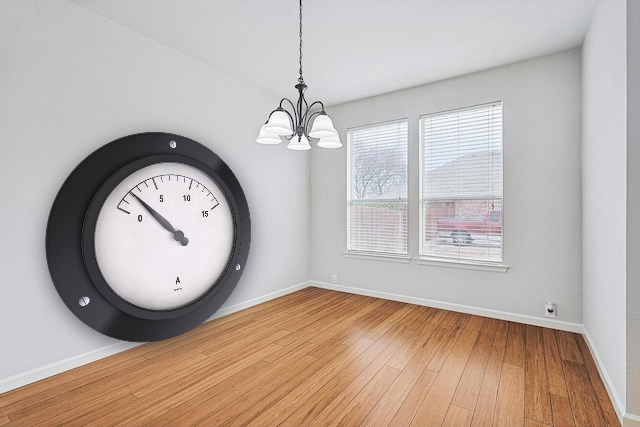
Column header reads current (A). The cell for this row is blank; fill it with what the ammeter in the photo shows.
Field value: 2 A
